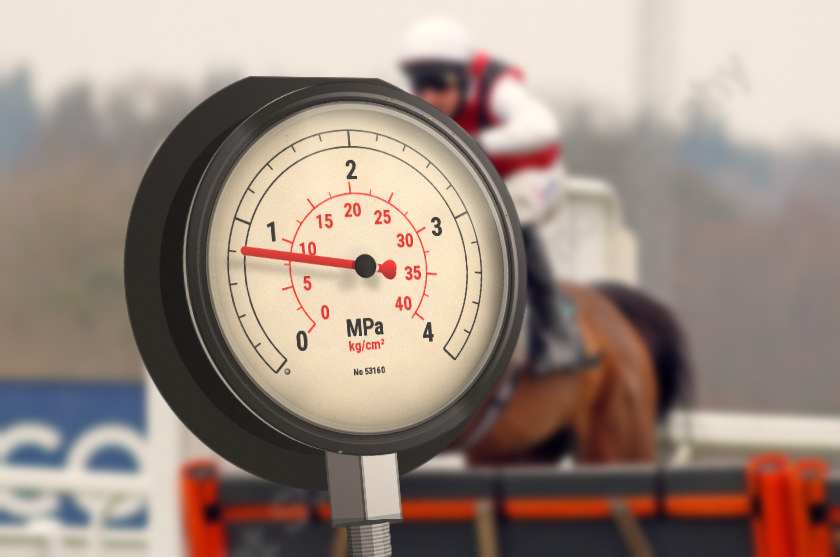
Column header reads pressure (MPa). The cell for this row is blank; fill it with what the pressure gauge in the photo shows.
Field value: 0.8 MPa
